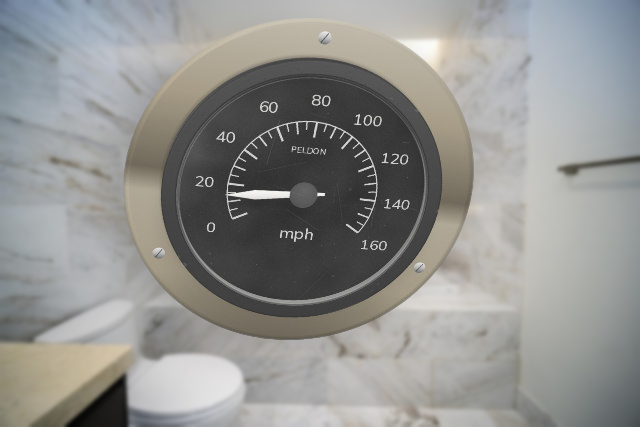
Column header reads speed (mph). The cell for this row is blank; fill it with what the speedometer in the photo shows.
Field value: 15 mph
